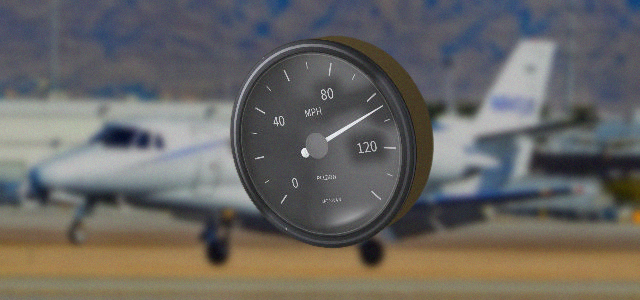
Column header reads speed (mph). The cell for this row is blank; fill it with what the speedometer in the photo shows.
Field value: 105 mph
